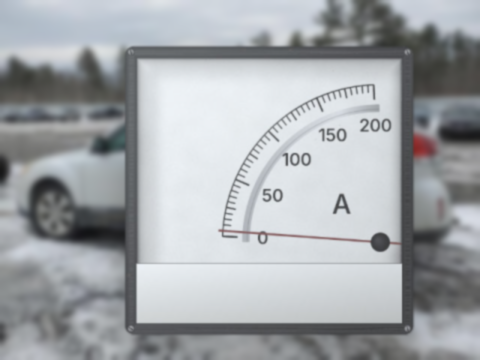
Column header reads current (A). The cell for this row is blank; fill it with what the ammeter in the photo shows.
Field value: 5 A
